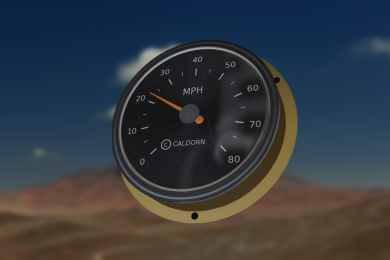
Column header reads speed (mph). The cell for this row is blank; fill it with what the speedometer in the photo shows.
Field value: 22.5 mph
